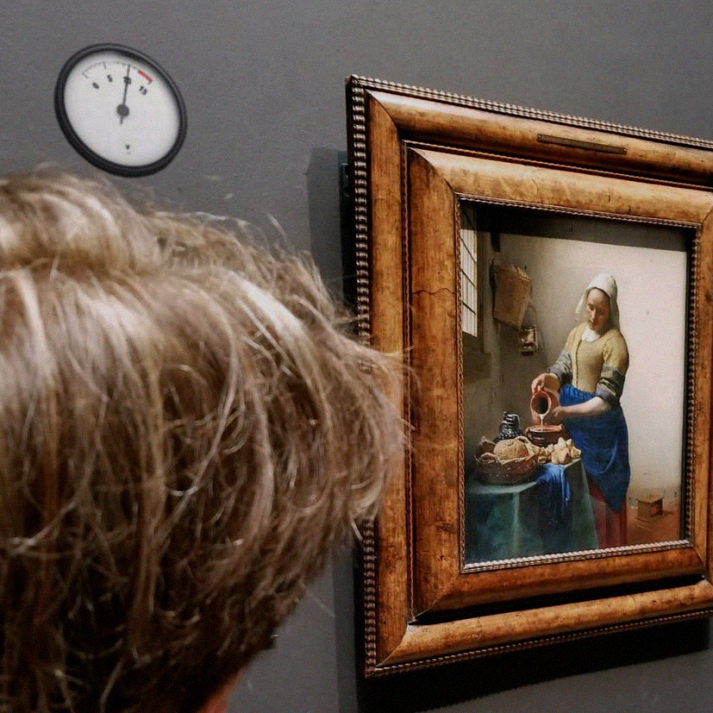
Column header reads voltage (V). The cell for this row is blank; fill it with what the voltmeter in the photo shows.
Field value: 10 V
